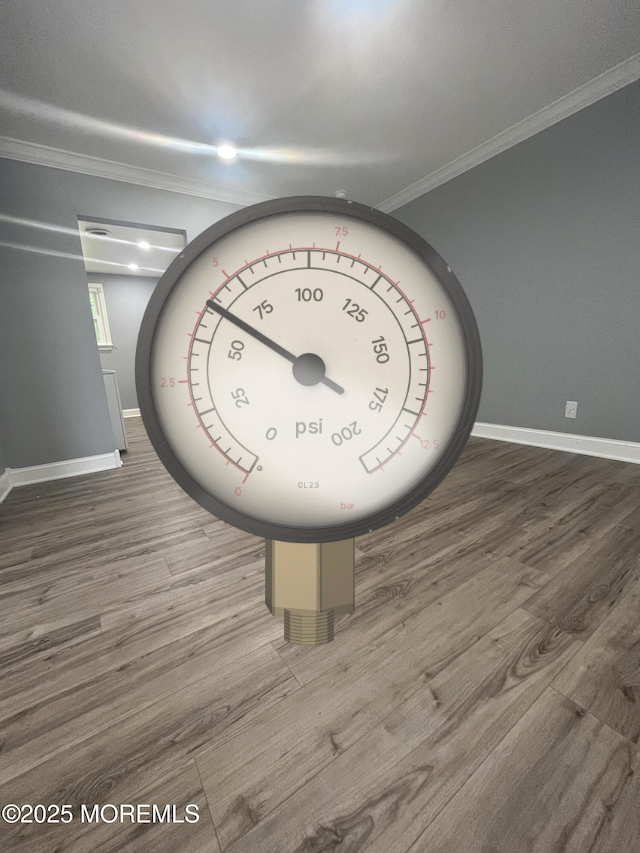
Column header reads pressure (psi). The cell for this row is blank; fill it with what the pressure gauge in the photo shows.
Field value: 62.5 psi
